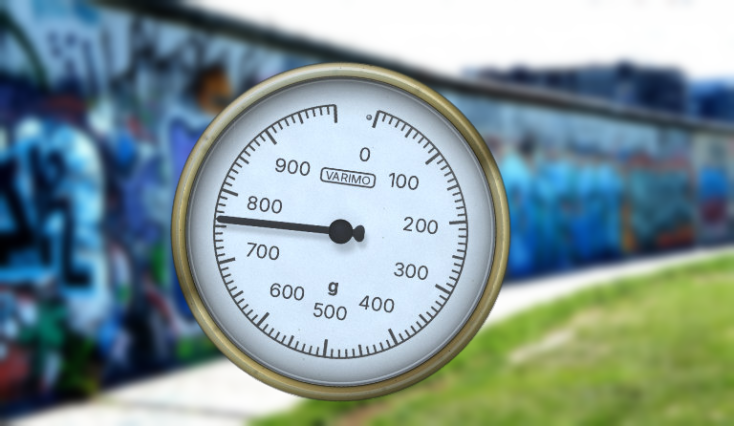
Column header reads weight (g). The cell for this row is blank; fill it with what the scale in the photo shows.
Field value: 760 g
